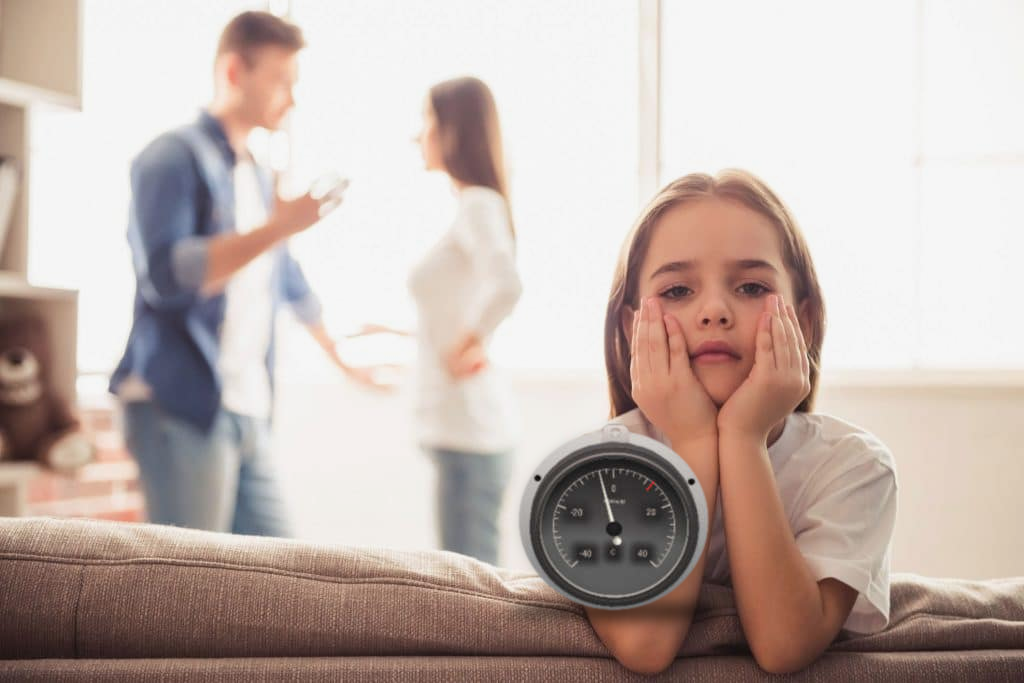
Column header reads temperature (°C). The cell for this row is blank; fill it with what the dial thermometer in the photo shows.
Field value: -4 °C
